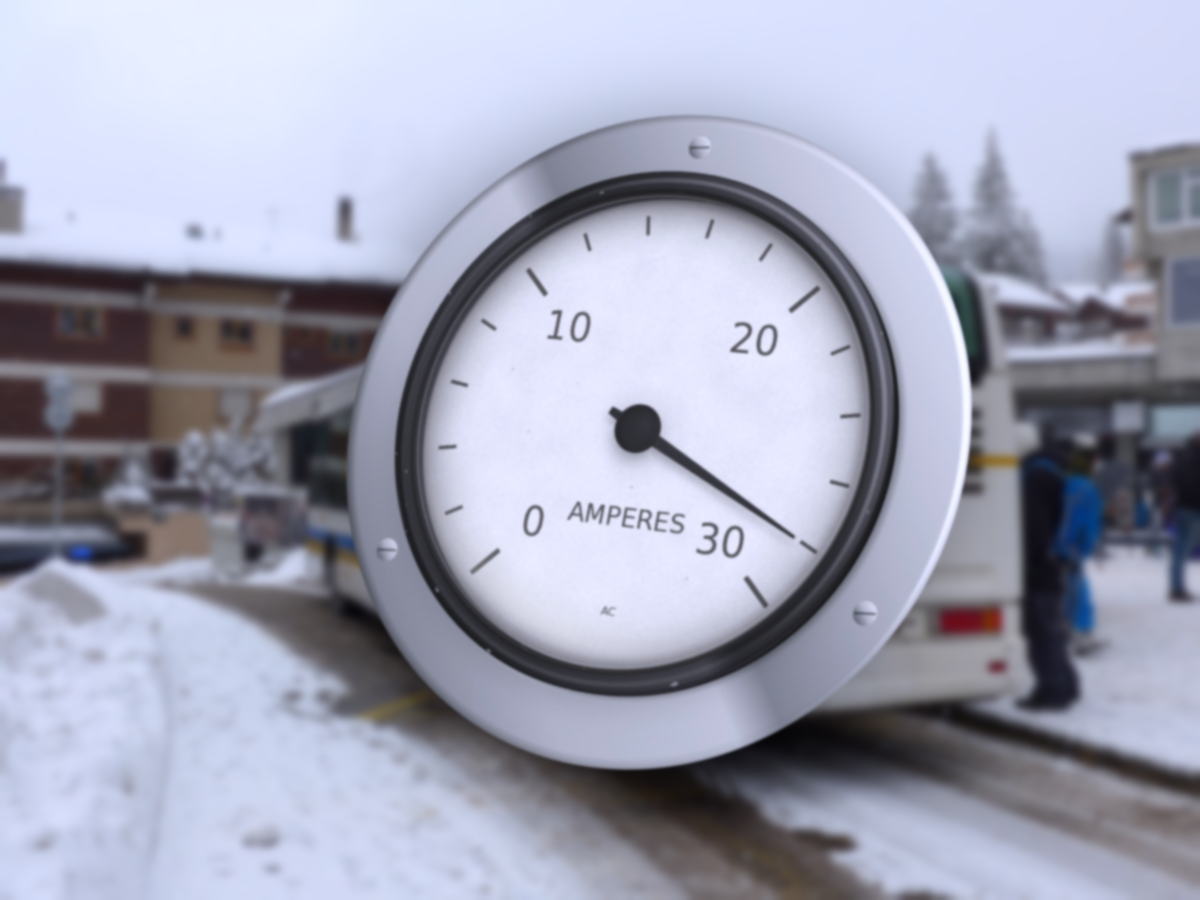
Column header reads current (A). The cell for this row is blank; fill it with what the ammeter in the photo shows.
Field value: 28 A
